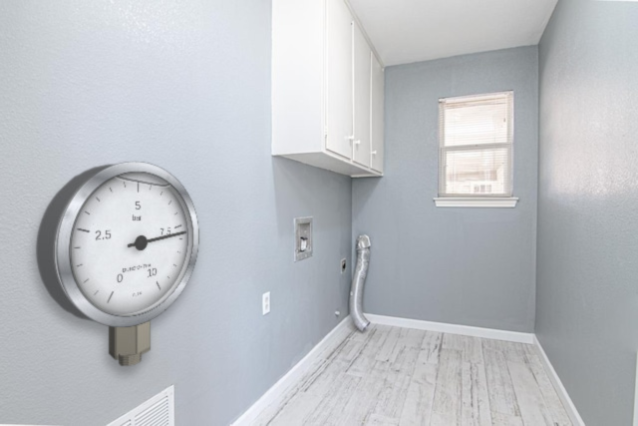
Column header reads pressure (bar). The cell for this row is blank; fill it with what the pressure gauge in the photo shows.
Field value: 7.75 bar
